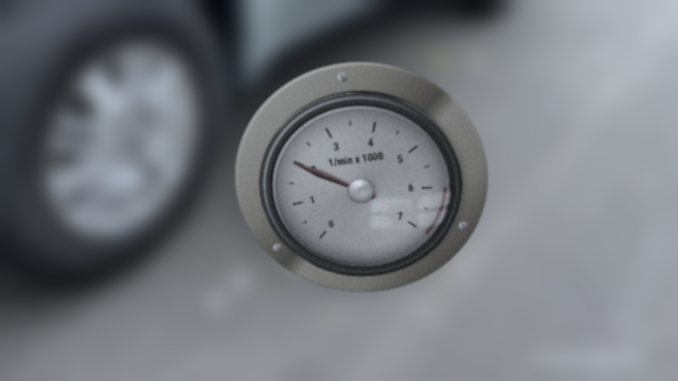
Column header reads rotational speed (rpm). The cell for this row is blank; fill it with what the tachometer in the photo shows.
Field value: 2000 rpm
